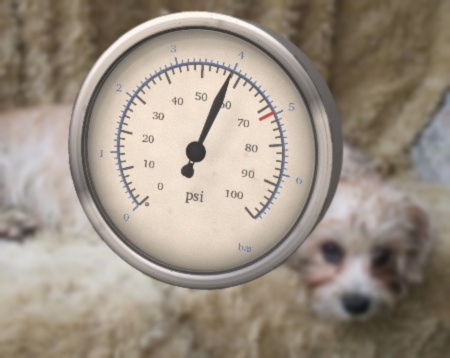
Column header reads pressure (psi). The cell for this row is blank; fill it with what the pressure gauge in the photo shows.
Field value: 58 psi
